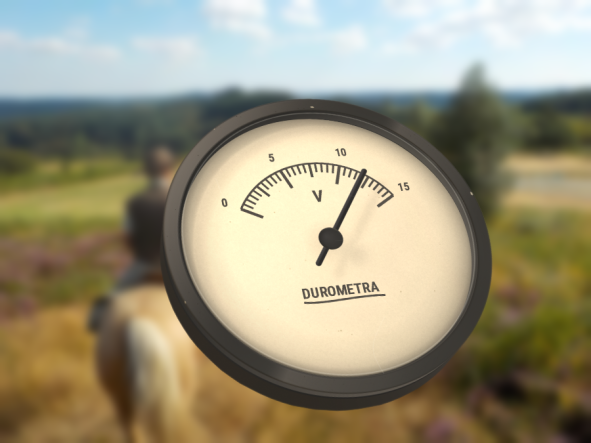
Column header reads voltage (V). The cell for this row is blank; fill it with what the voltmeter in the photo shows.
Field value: 12 V
